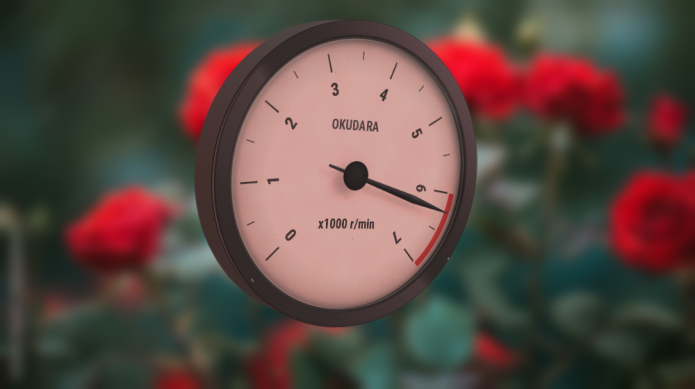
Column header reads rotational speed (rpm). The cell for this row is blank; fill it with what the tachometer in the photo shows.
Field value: 6250 rpm
